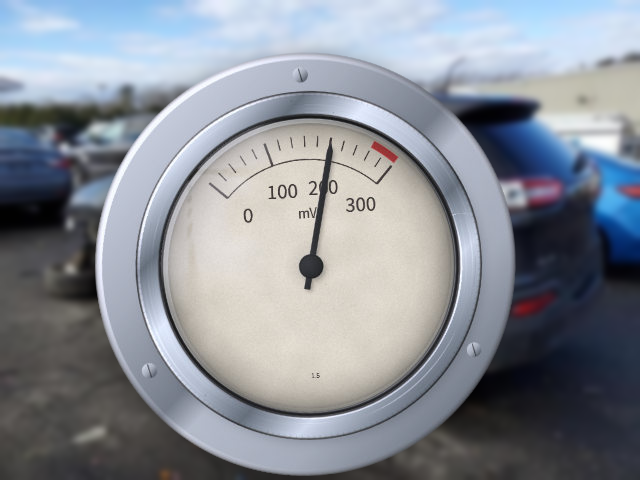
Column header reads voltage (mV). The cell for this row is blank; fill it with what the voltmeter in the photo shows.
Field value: 200 mV
